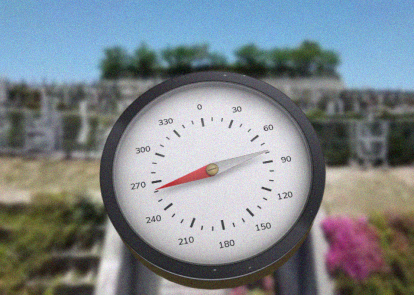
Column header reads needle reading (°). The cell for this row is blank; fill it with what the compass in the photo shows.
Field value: 260 °
